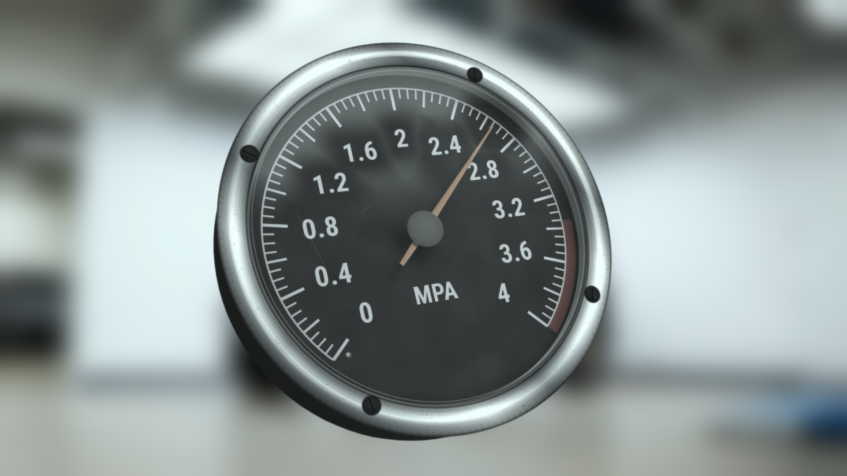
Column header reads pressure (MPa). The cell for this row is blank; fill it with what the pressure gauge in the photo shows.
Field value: 2.65 MPa
